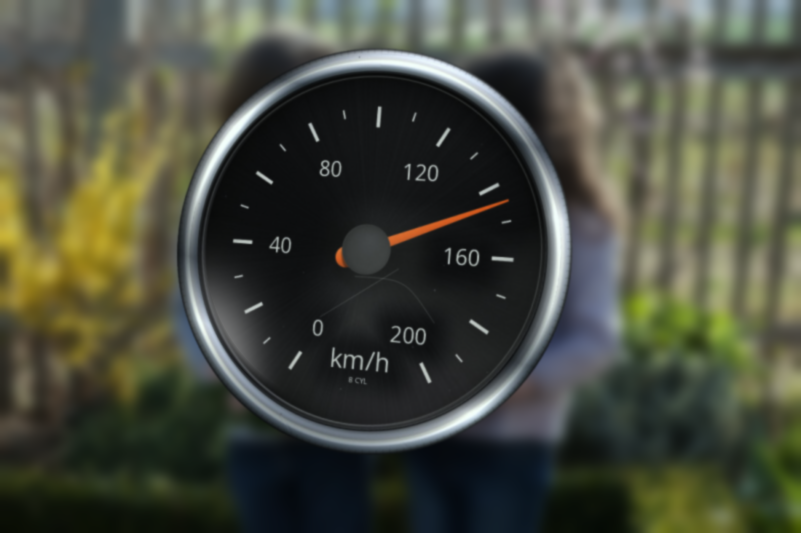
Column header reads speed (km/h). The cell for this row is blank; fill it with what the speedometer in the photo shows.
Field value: 145 km/h
